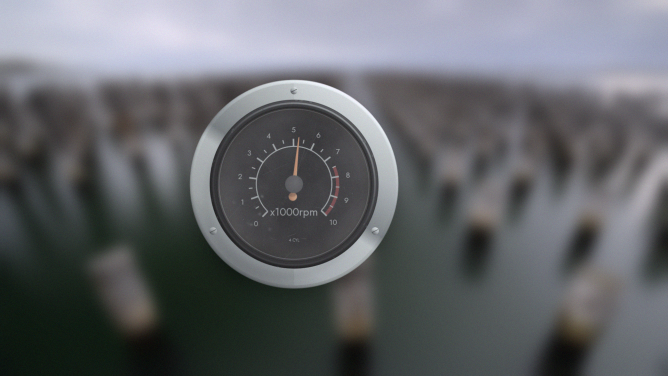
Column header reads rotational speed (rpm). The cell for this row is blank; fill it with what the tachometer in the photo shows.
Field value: 5250 rpm
